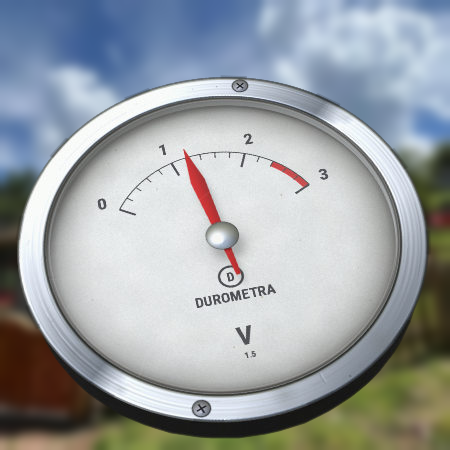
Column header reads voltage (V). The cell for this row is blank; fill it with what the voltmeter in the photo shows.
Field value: 1.2 V
